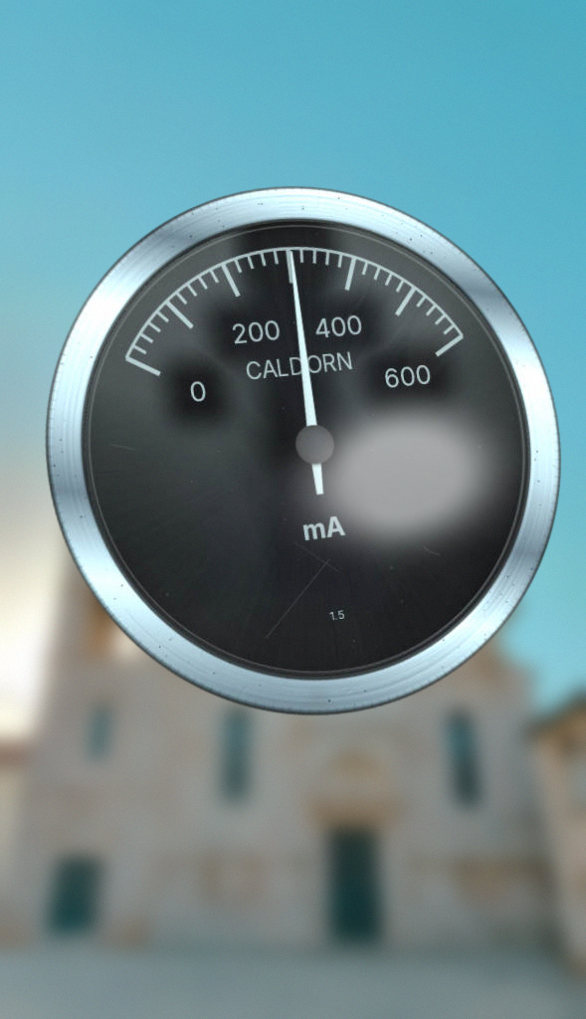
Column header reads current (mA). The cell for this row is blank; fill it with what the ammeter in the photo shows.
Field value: 300 mA
